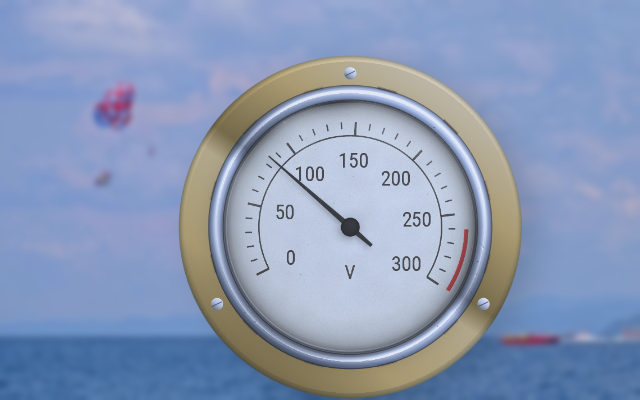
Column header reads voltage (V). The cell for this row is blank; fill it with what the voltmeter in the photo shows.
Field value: 85 V
